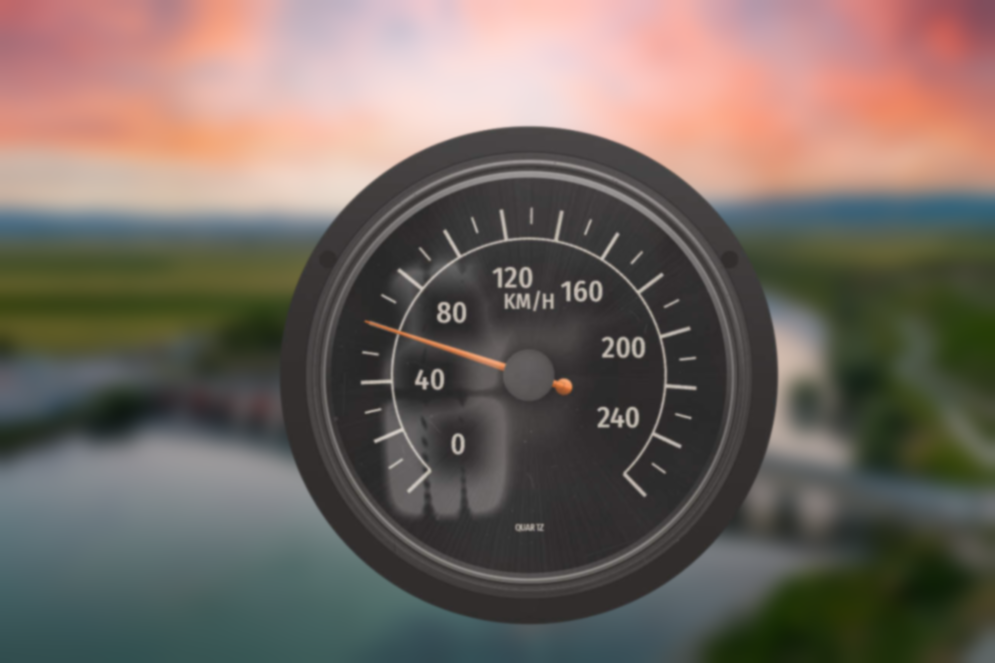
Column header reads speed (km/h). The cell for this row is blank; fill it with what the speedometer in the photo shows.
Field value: 60 km/h
